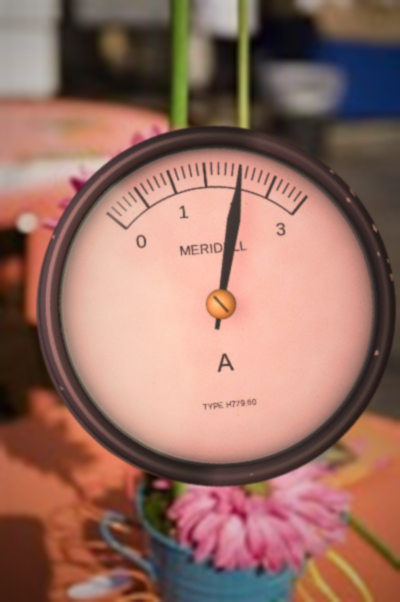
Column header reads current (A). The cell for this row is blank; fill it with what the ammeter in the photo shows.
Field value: 2 A
